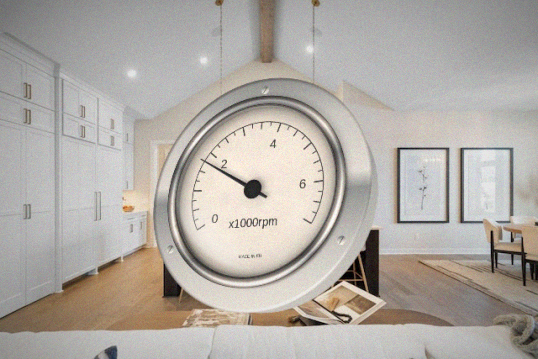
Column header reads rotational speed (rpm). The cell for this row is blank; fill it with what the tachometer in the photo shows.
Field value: 1750 rpm
